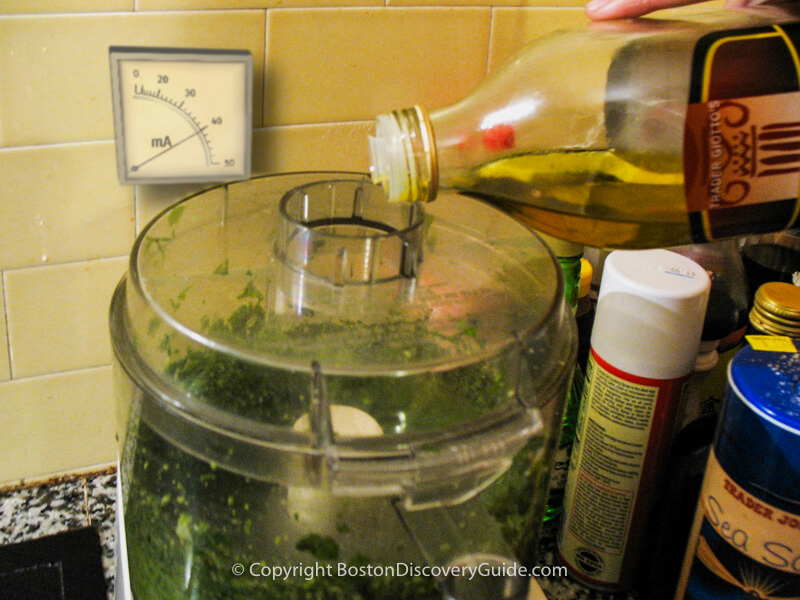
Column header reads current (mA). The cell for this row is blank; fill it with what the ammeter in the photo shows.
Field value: 40 mA
